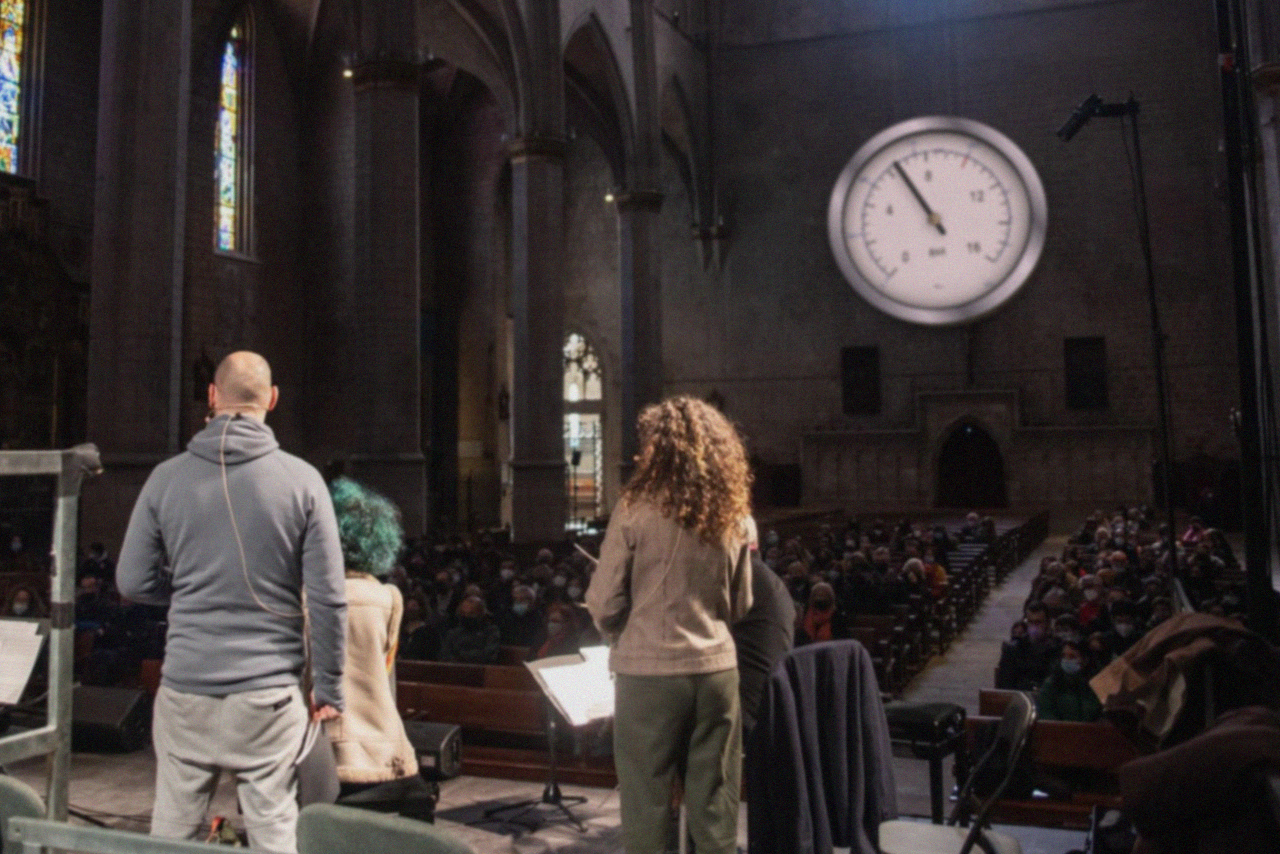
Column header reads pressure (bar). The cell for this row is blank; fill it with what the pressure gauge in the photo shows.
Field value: 6.5 bar
